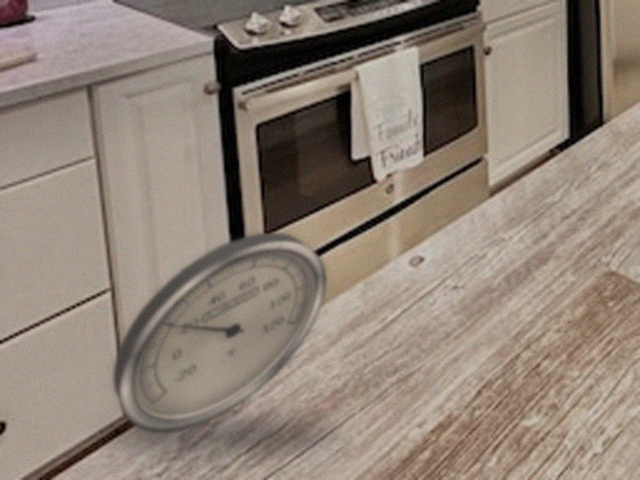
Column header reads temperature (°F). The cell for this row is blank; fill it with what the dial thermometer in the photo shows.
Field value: 20 °F
